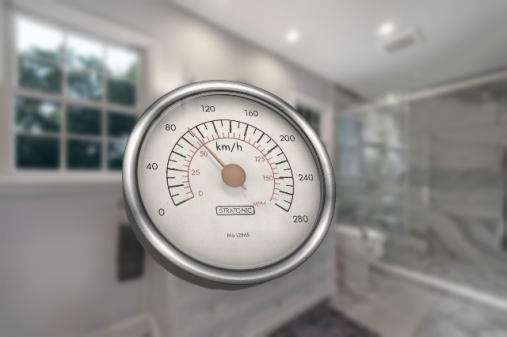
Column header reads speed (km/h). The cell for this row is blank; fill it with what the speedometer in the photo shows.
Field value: 90 km/h
